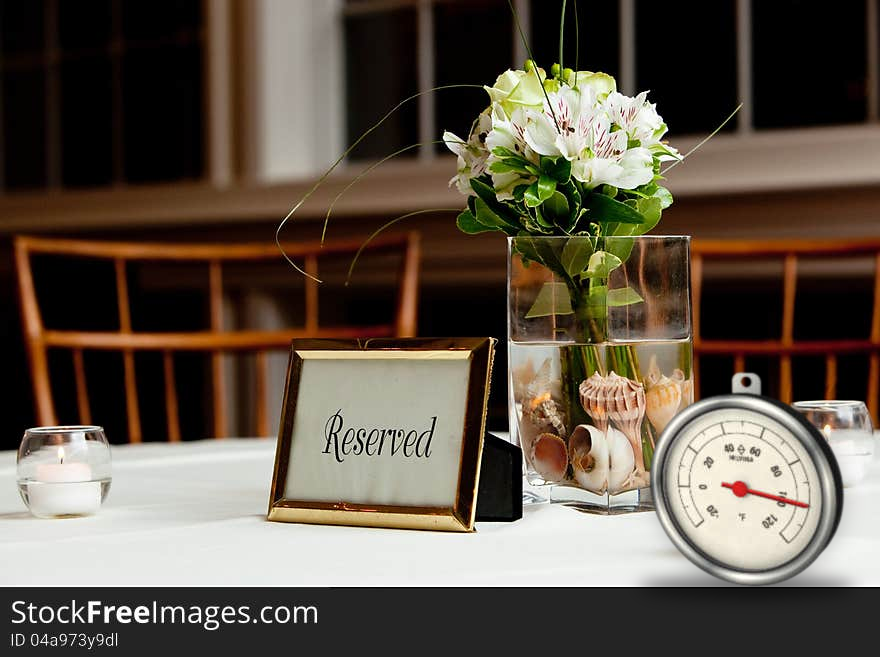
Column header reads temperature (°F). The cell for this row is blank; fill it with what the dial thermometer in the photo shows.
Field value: 100 °F
